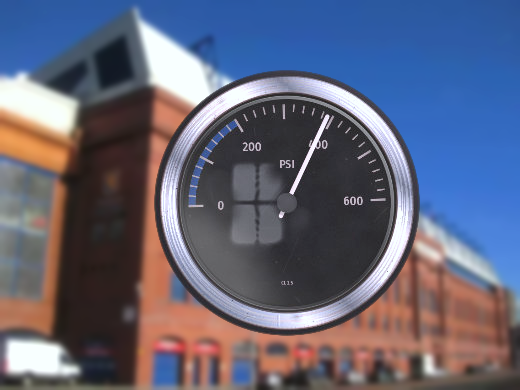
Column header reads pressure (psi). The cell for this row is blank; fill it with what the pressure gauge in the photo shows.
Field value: 390 psi
